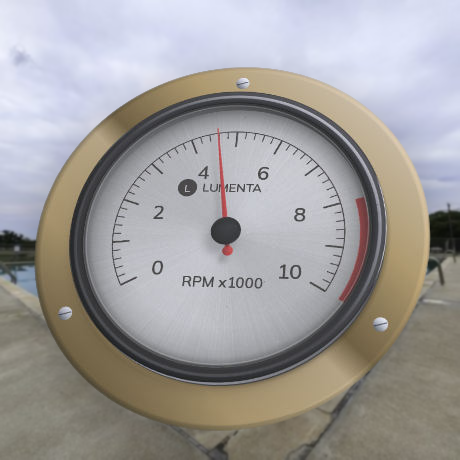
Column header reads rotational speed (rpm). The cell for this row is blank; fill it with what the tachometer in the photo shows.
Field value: 4600 rpm
